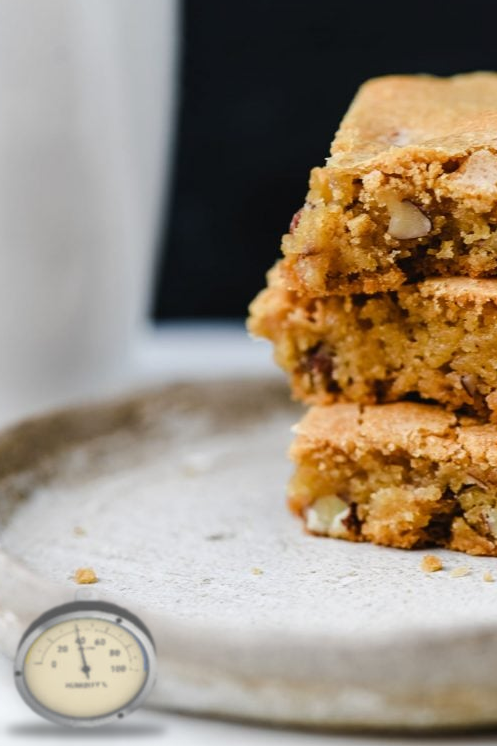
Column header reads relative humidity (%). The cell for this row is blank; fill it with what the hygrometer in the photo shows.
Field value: 40 %
